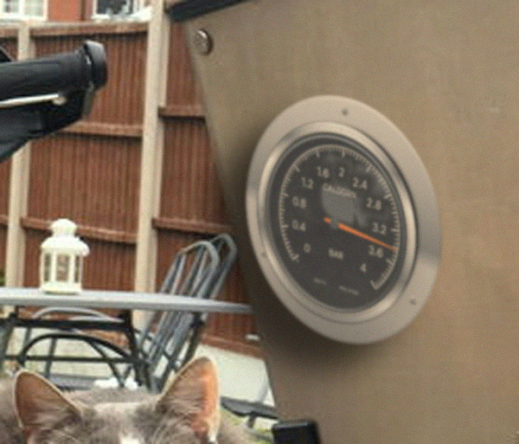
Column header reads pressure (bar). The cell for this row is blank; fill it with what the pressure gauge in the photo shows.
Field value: 3.4 bar
